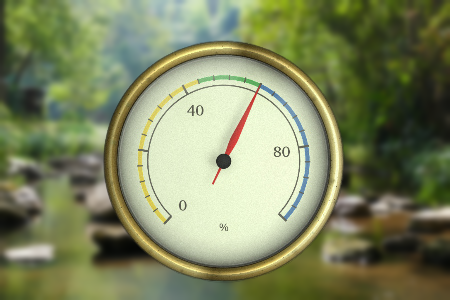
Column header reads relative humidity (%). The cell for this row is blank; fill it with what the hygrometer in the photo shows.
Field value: 60 %
